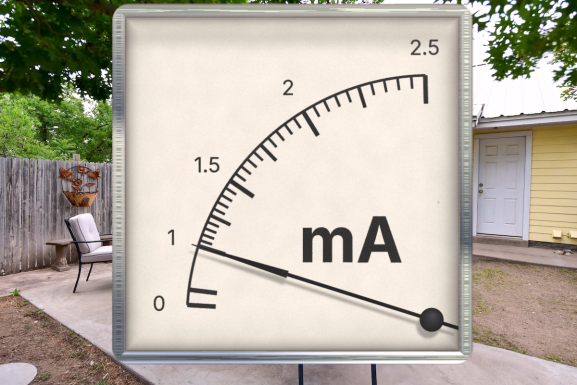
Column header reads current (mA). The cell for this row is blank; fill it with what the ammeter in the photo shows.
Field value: 1 mA
